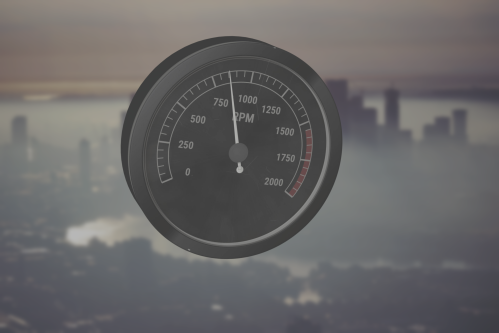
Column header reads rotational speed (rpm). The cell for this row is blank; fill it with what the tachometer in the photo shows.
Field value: 850 rpm
